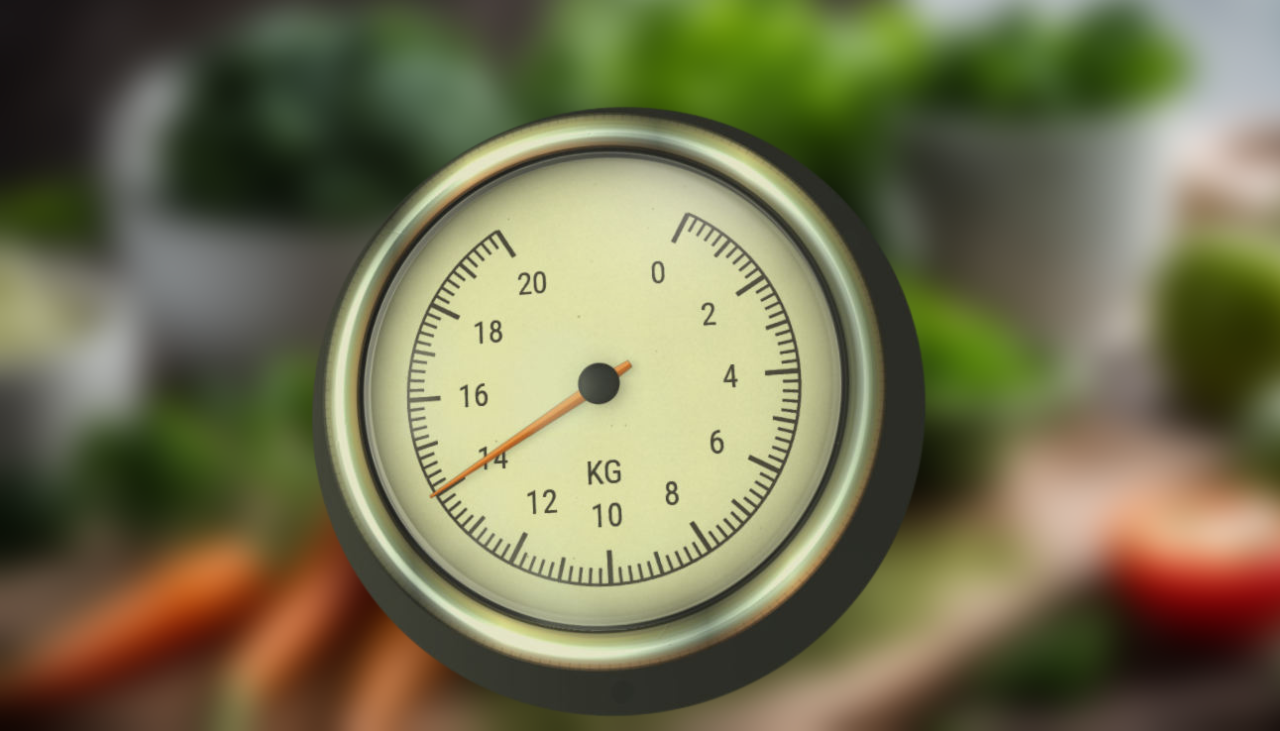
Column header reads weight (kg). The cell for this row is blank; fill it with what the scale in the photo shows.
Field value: 14 kg
